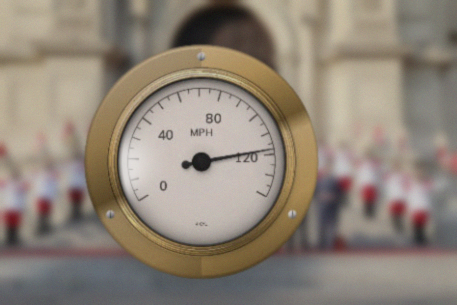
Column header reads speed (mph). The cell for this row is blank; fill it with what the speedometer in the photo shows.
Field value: 117.5 mph
